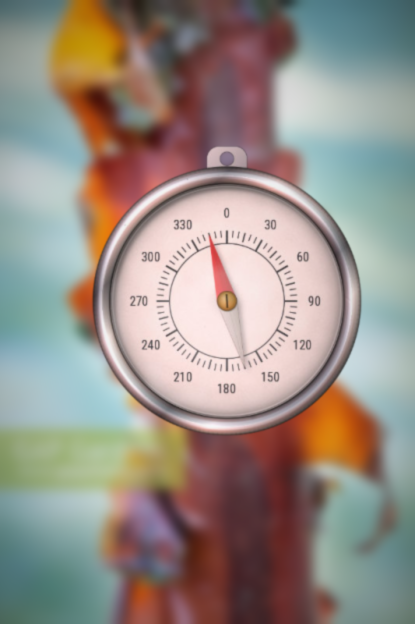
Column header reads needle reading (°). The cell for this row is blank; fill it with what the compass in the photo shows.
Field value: 345 °
